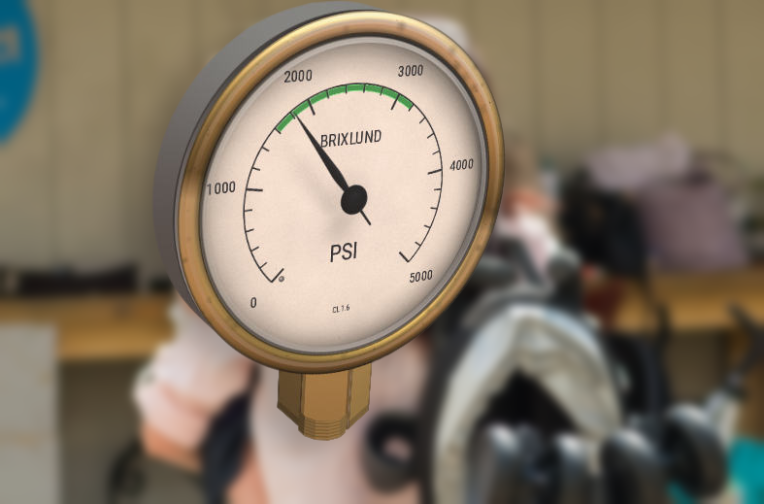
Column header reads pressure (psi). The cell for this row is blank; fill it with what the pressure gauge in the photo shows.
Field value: 1800 psi
